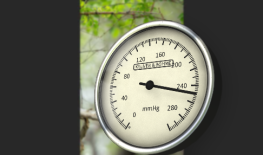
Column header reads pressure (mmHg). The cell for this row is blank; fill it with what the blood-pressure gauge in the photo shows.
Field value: 250 mmHg
